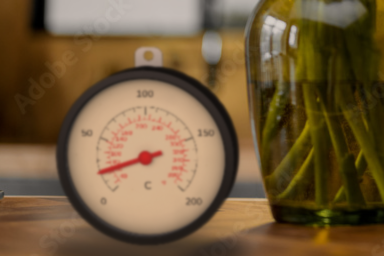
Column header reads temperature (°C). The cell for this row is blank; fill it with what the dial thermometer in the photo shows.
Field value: 20 °C
